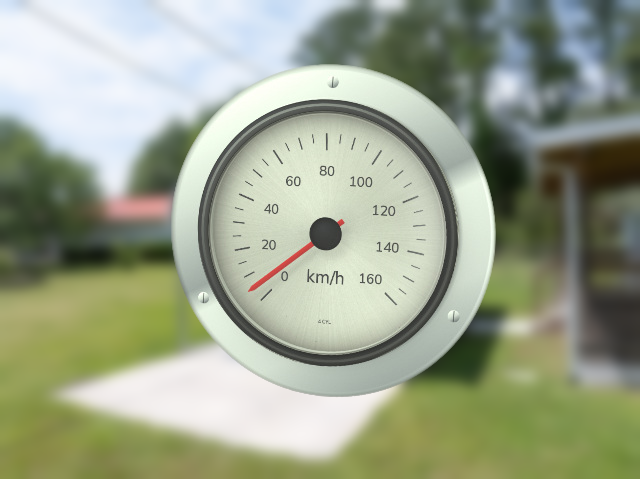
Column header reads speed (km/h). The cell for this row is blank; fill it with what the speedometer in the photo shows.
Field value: 5 km/h
